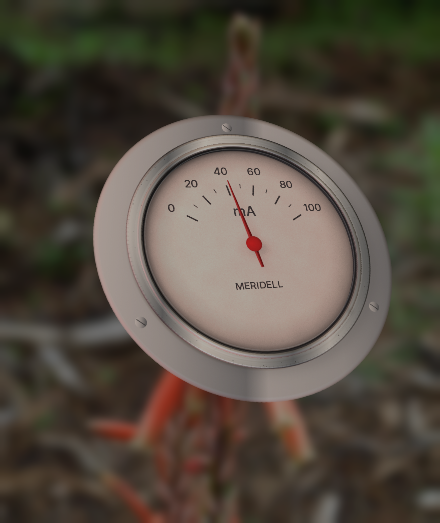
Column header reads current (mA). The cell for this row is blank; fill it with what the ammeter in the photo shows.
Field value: 40 mA
